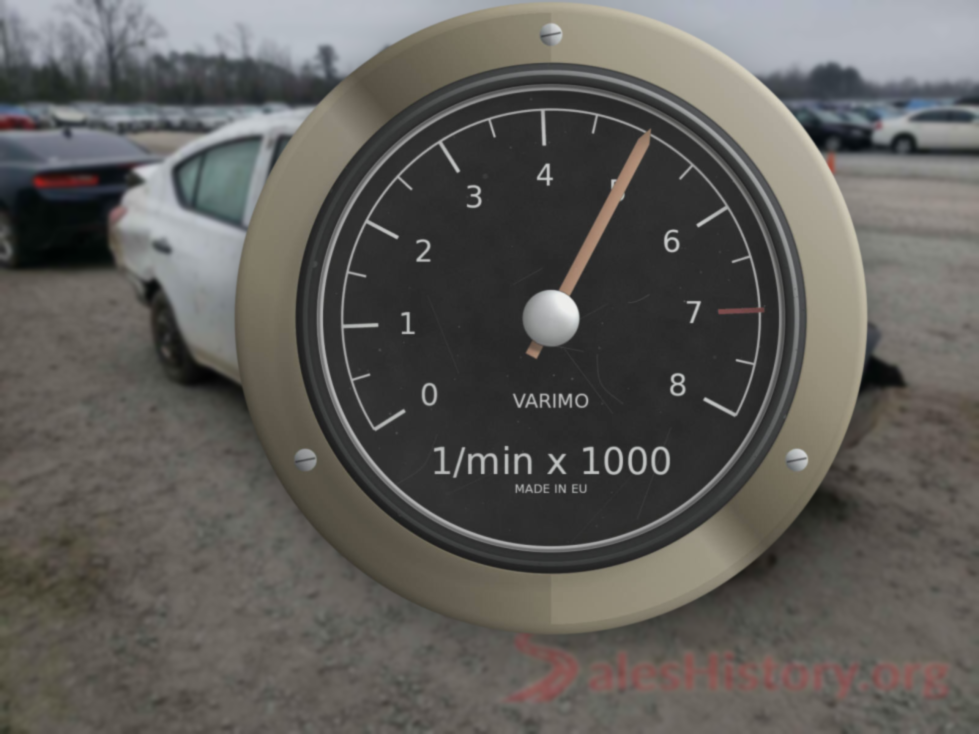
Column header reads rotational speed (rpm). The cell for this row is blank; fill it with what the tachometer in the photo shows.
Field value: 5000 rpm
